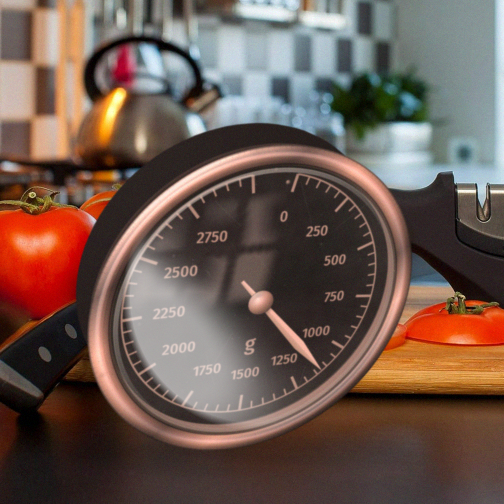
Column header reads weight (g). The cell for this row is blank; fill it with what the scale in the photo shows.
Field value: 1125 g
